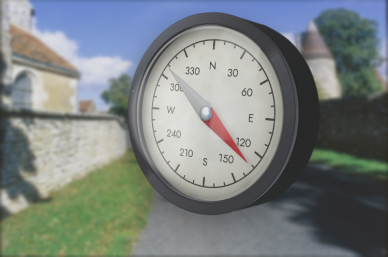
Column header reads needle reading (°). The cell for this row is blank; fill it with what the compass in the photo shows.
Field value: 130 °
